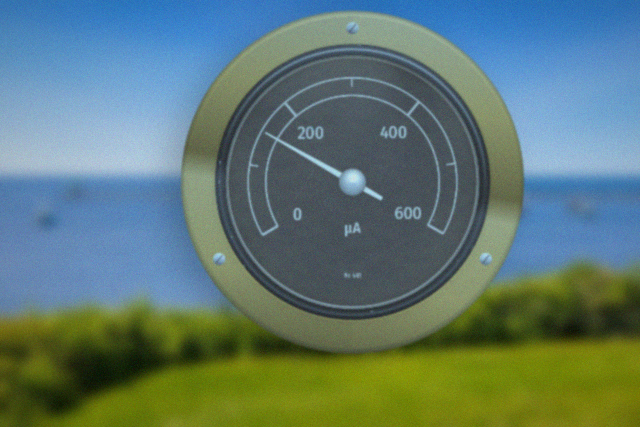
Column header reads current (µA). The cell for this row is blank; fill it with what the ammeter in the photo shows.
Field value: 150 µA
